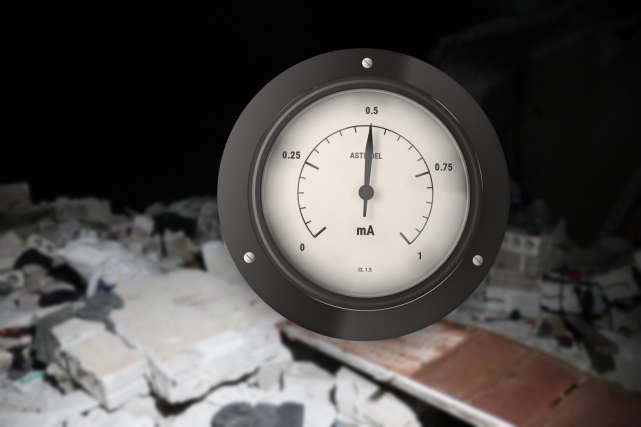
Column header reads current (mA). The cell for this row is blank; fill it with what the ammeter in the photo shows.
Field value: 0.5 mA
